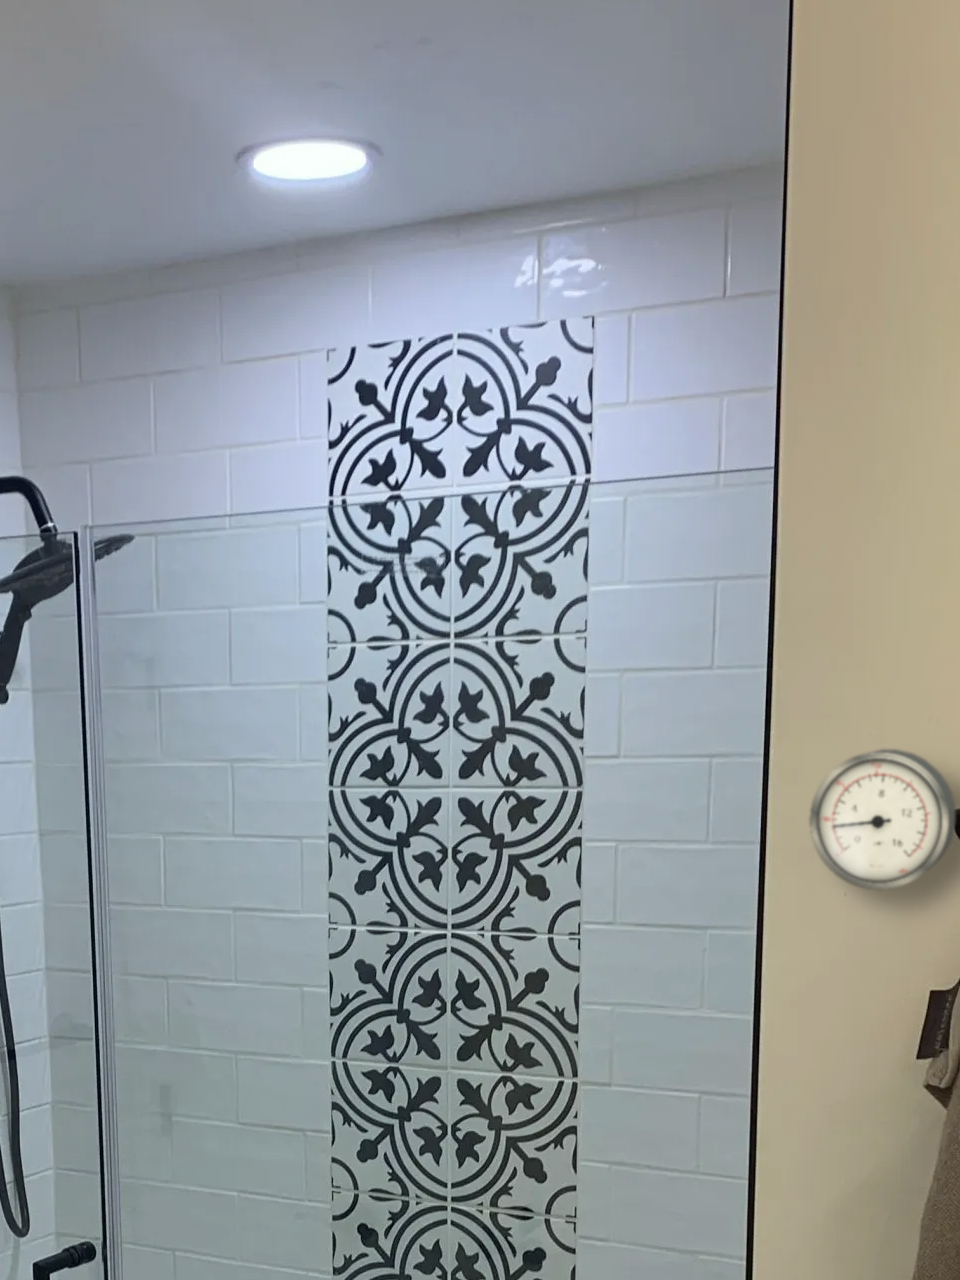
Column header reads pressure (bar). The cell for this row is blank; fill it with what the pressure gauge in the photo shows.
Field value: 2 bar
